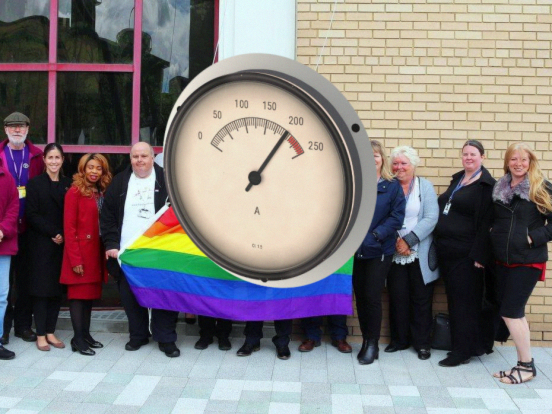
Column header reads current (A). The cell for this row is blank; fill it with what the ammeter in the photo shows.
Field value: 200 A
